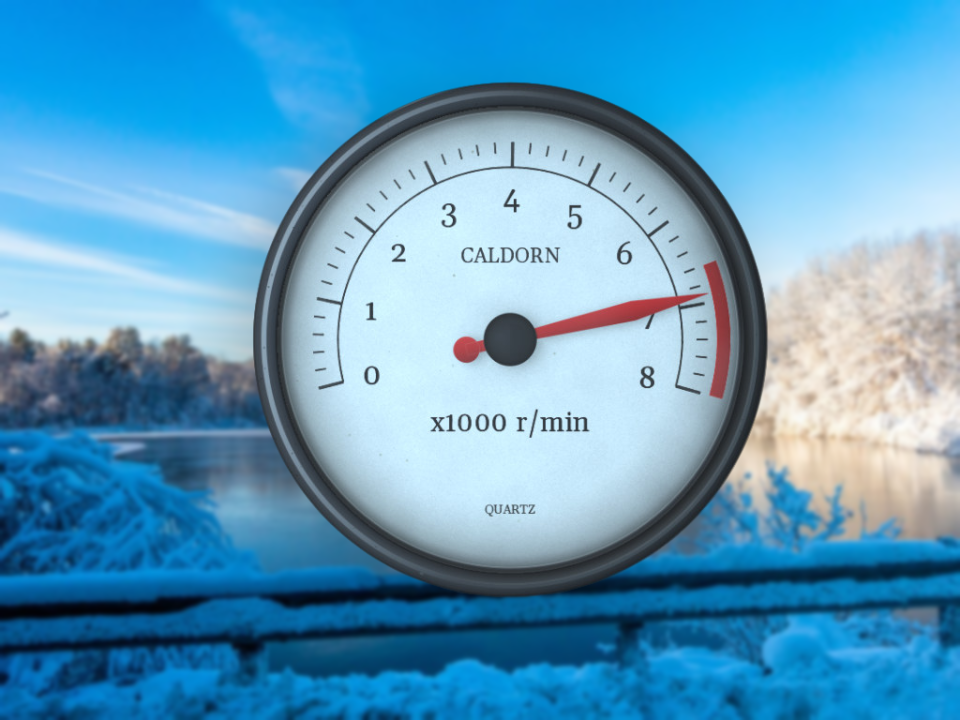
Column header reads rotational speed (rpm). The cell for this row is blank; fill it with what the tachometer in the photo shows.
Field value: 6900 rpm
